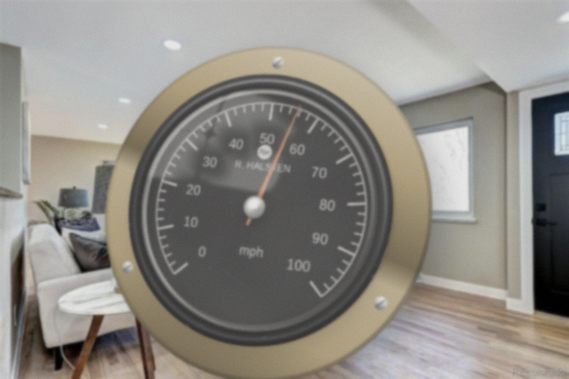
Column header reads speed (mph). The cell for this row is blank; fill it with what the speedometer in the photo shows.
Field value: 56 mph
